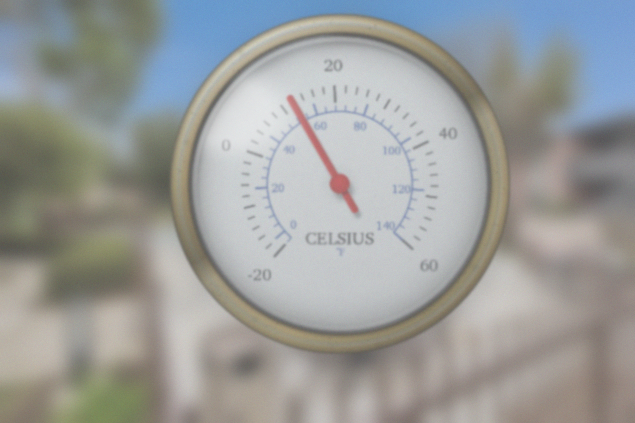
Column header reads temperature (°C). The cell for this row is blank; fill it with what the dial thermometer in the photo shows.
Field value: 12 °C
